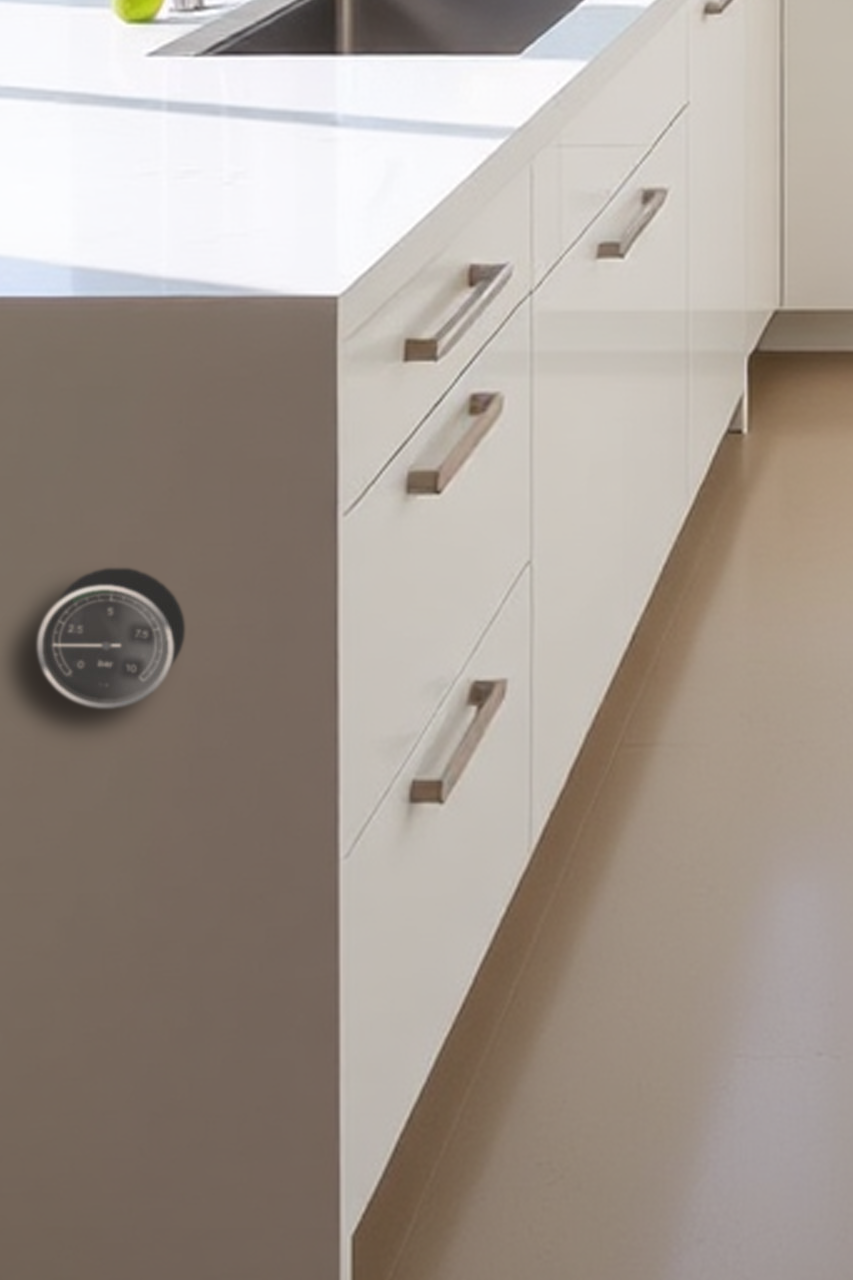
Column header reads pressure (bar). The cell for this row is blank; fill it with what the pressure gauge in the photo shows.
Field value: 1.5 bar
